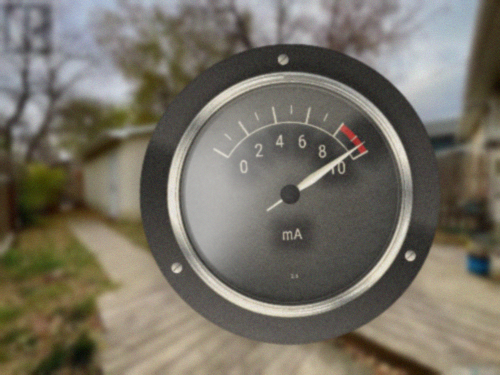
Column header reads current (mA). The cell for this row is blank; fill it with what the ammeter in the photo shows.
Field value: 9.5 mA
